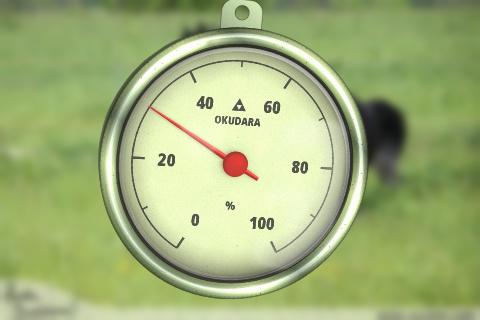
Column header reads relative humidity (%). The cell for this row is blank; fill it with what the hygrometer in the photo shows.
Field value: 30 %
